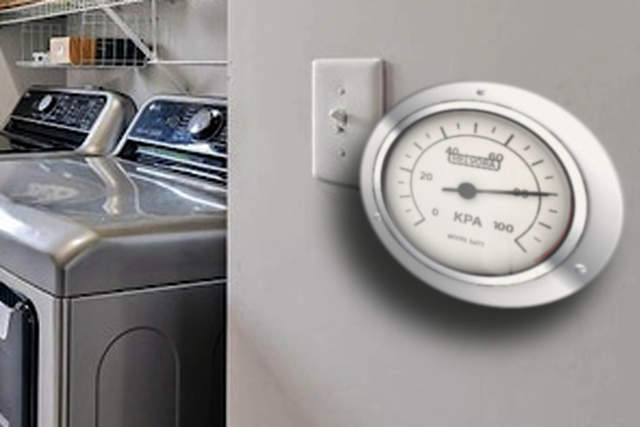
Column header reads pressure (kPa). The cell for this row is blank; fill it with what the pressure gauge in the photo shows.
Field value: 80 kPa
